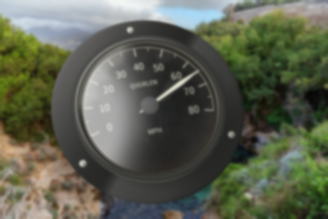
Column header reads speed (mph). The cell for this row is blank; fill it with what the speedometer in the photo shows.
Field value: 65 mph
